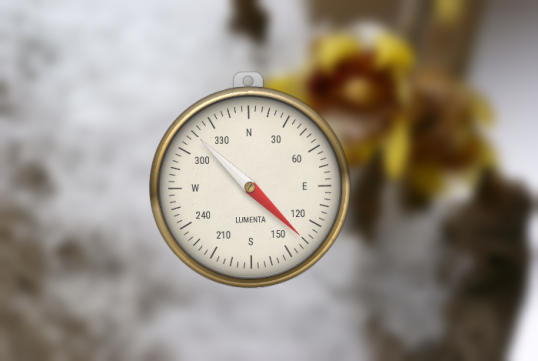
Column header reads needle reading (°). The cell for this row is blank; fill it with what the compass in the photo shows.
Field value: 135 °
